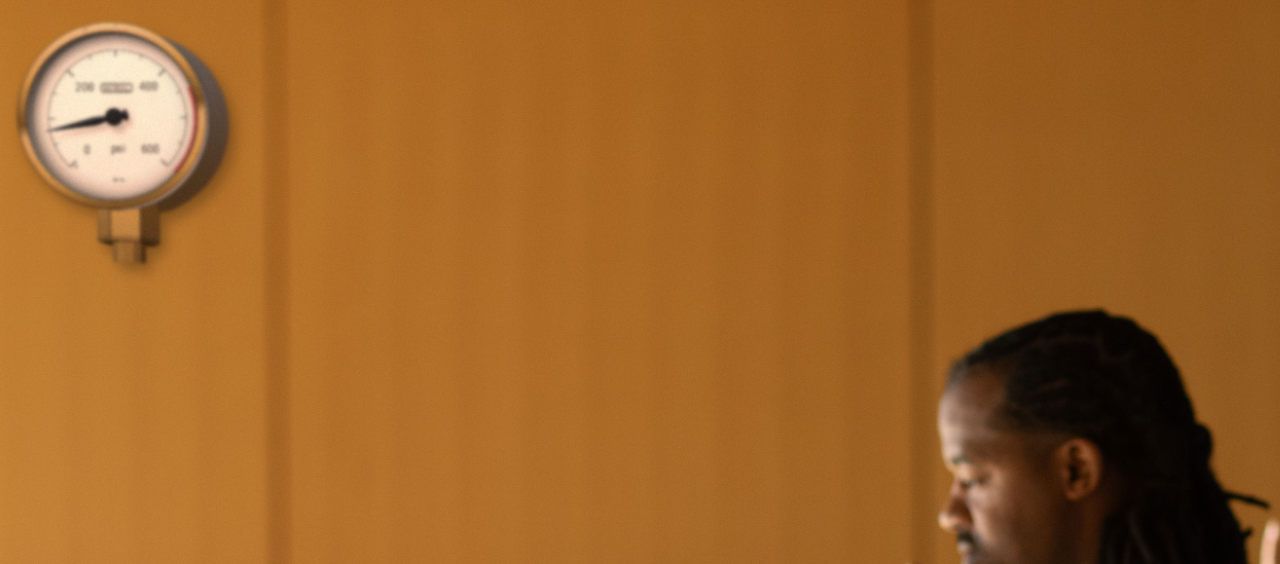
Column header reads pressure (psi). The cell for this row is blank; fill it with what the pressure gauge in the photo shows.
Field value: 75 psi
